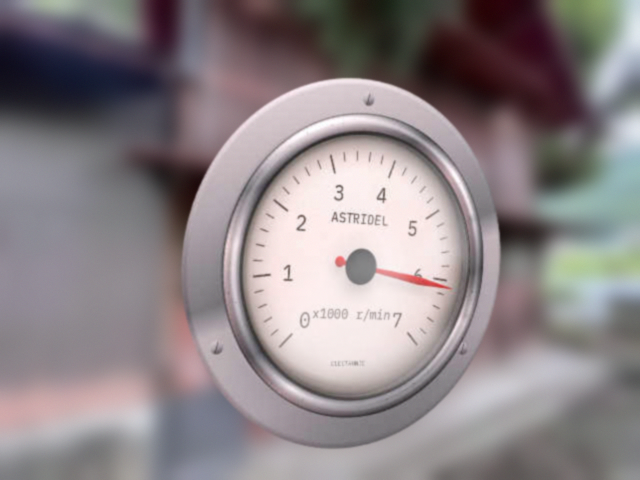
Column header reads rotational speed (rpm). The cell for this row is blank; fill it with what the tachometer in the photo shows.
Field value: 6100 rpm
